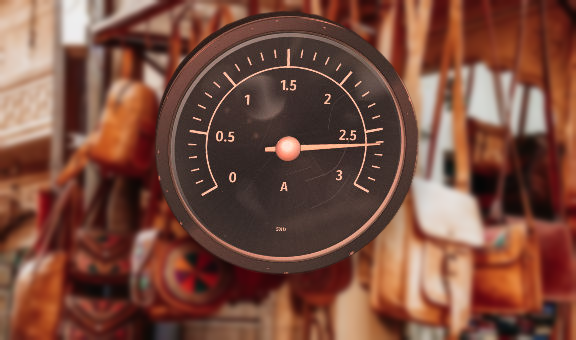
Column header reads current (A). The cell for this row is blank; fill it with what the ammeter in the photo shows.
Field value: 2.6 A
